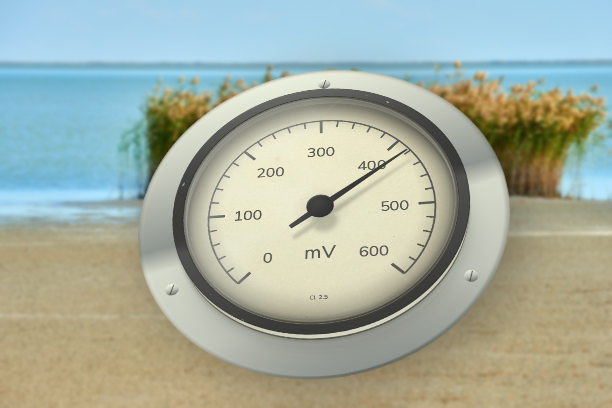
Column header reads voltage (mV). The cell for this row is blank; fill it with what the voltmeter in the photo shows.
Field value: 420 mV
